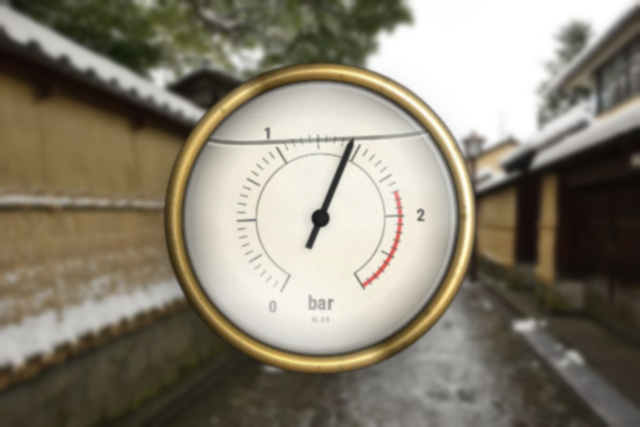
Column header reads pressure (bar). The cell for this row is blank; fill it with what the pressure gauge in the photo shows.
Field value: 1.45 bar
